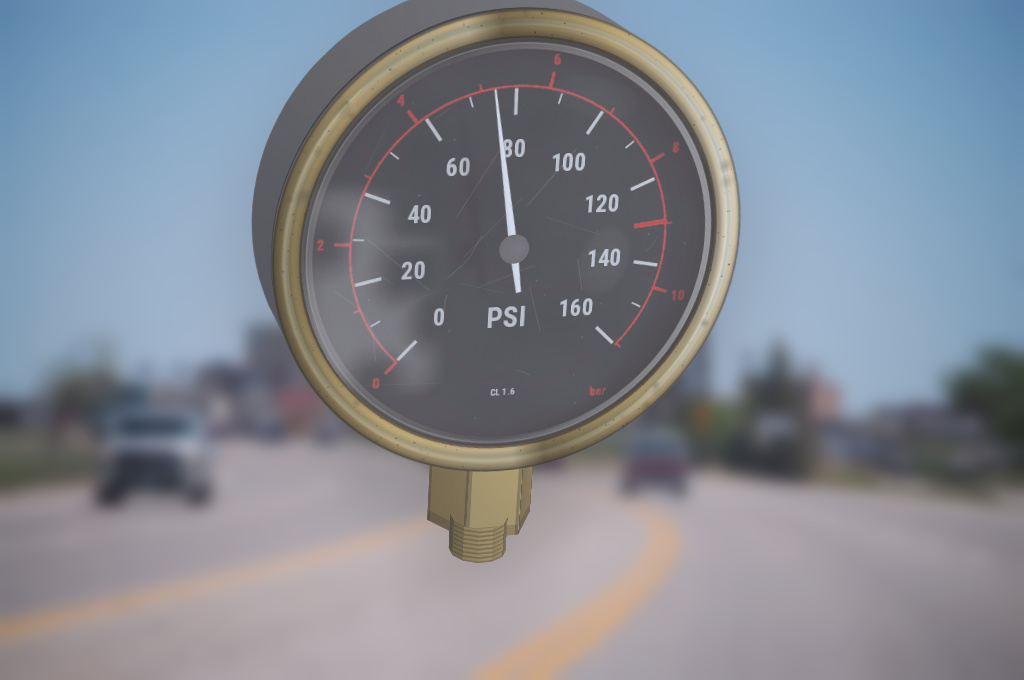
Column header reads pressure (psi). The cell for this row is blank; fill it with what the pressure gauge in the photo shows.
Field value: 75 psi
